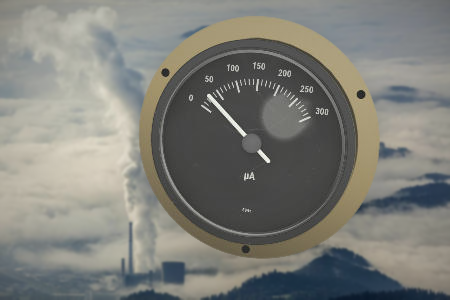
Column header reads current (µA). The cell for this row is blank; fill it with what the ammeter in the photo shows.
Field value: 30 µA
